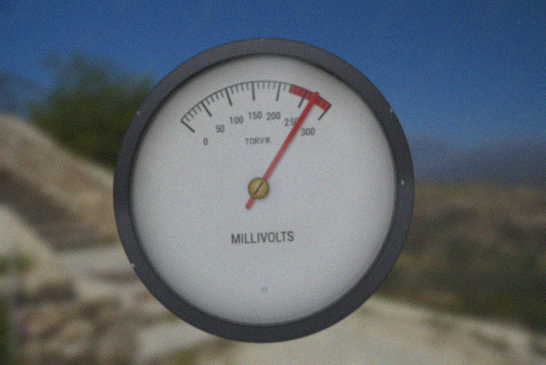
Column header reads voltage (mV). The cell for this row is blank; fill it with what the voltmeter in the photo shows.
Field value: 270 mV
